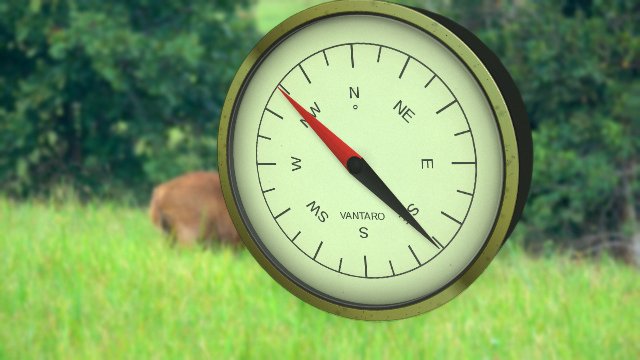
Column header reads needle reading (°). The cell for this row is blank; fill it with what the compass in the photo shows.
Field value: 315 °
